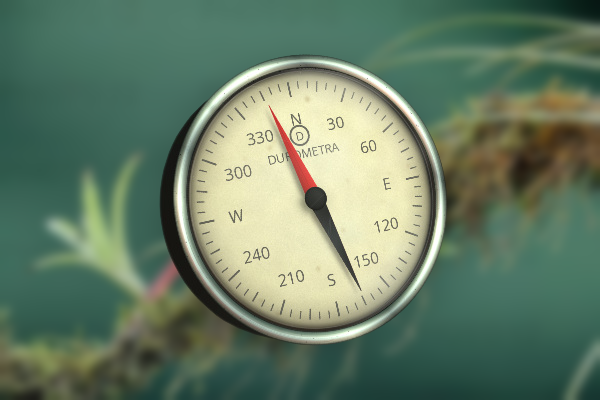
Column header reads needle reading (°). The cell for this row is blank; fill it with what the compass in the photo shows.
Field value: 345 °
